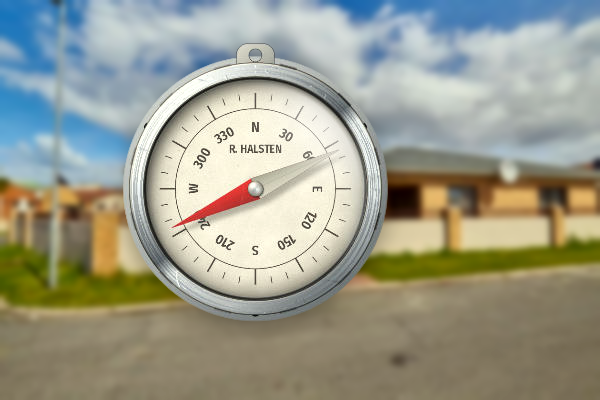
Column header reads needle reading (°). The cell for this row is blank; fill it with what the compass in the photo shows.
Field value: 245 °
